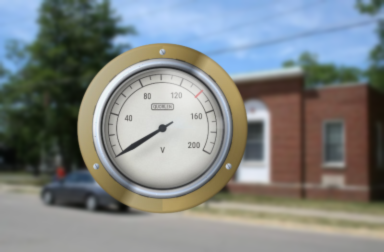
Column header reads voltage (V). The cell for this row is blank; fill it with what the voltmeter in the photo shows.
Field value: 0 V
